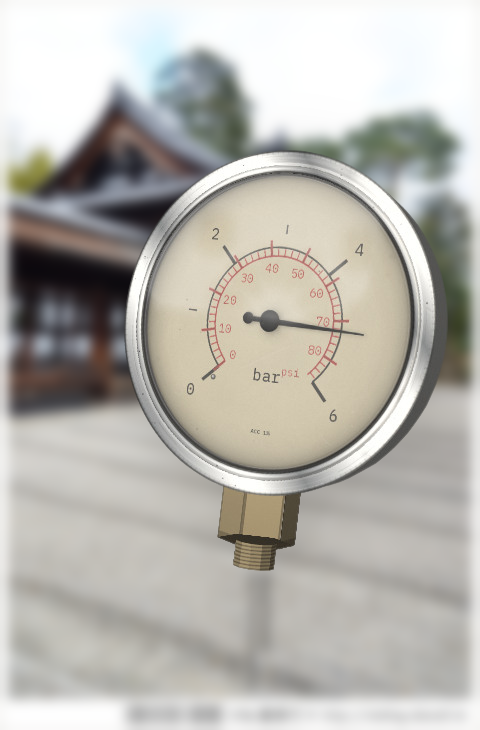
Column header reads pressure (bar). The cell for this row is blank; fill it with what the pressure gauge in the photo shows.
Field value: 5 bar
